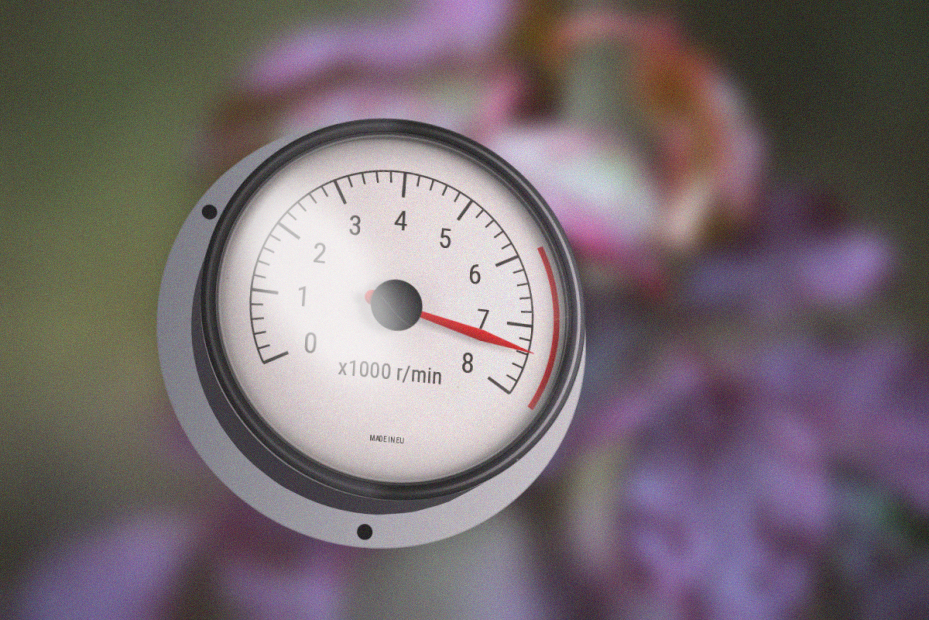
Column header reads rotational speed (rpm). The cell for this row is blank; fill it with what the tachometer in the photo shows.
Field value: 7400 rpm
